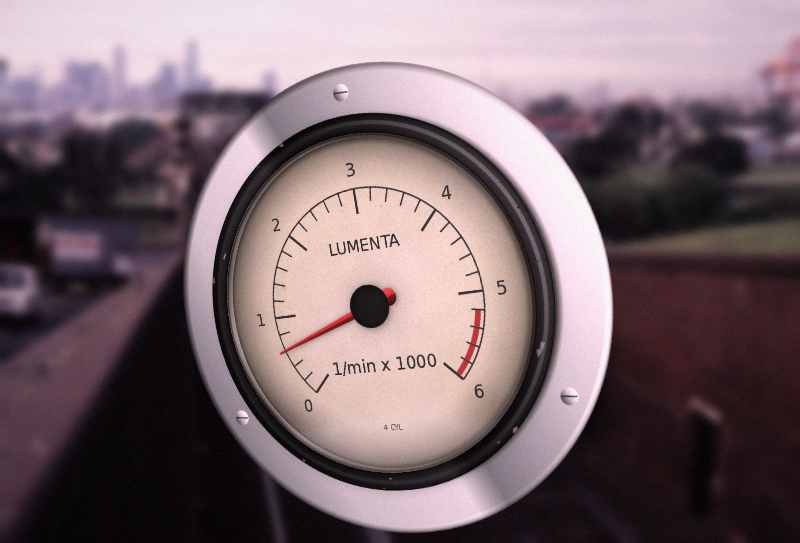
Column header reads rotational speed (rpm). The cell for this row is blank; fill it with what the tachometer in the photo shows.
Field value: 600 rpm
